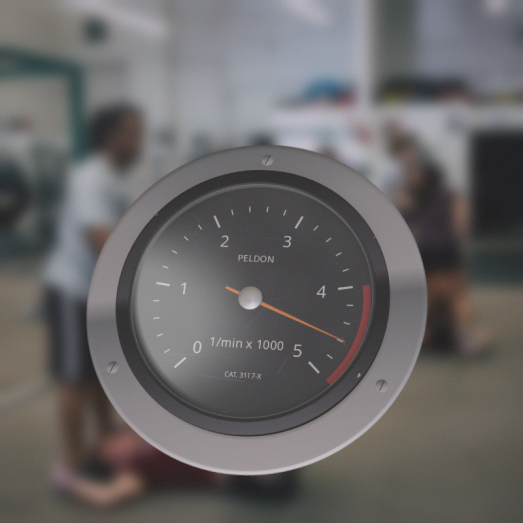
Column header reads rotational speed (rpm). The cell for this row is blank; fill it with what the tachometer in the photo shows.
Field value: 4600 rpm
